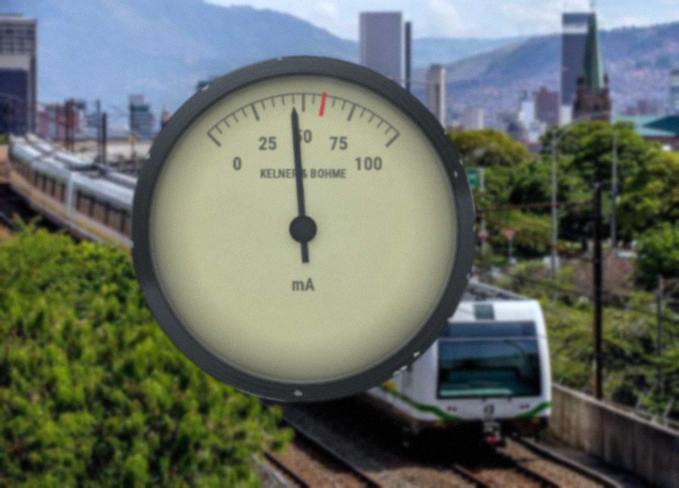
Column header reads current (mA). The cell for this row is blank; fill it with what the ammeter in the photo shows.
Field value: 45 mA
